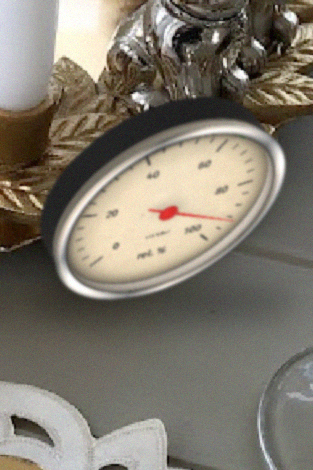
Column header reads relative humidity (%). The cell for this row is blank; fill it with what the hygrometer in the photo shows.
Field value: 92 %
